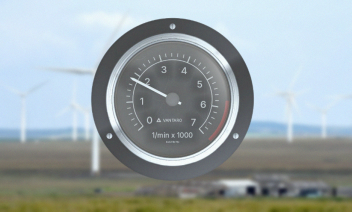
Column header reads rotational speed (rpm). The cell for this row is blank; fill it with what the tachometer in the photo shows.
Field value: 1800 rpm
